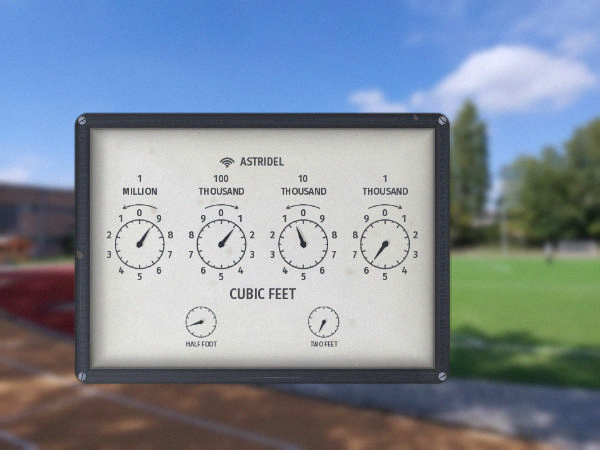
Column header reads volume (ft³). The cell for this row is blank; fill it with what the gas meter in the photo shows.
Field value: 910600 ft³
